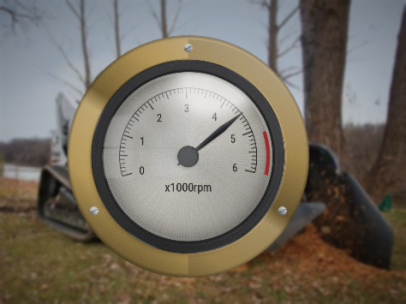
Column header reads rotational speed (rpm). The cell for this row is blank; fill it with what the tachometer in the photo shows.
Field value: 4500 rpm
